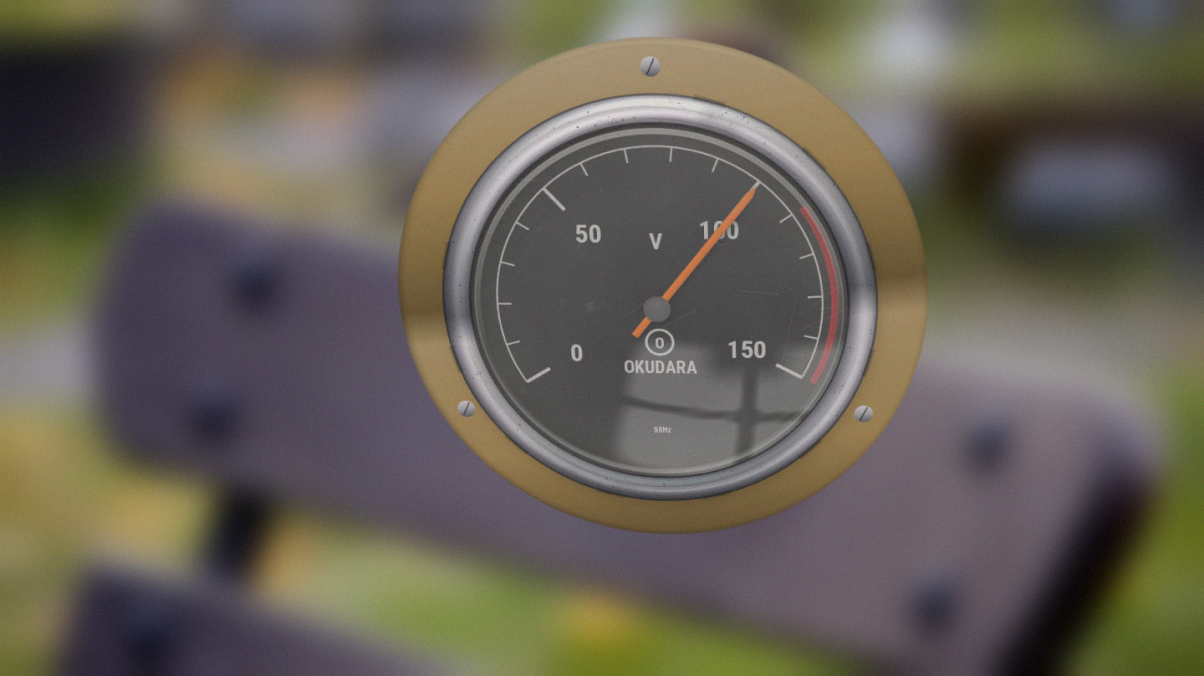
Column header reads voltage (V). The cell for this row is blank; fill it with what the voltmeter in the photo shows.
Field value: 100 V
